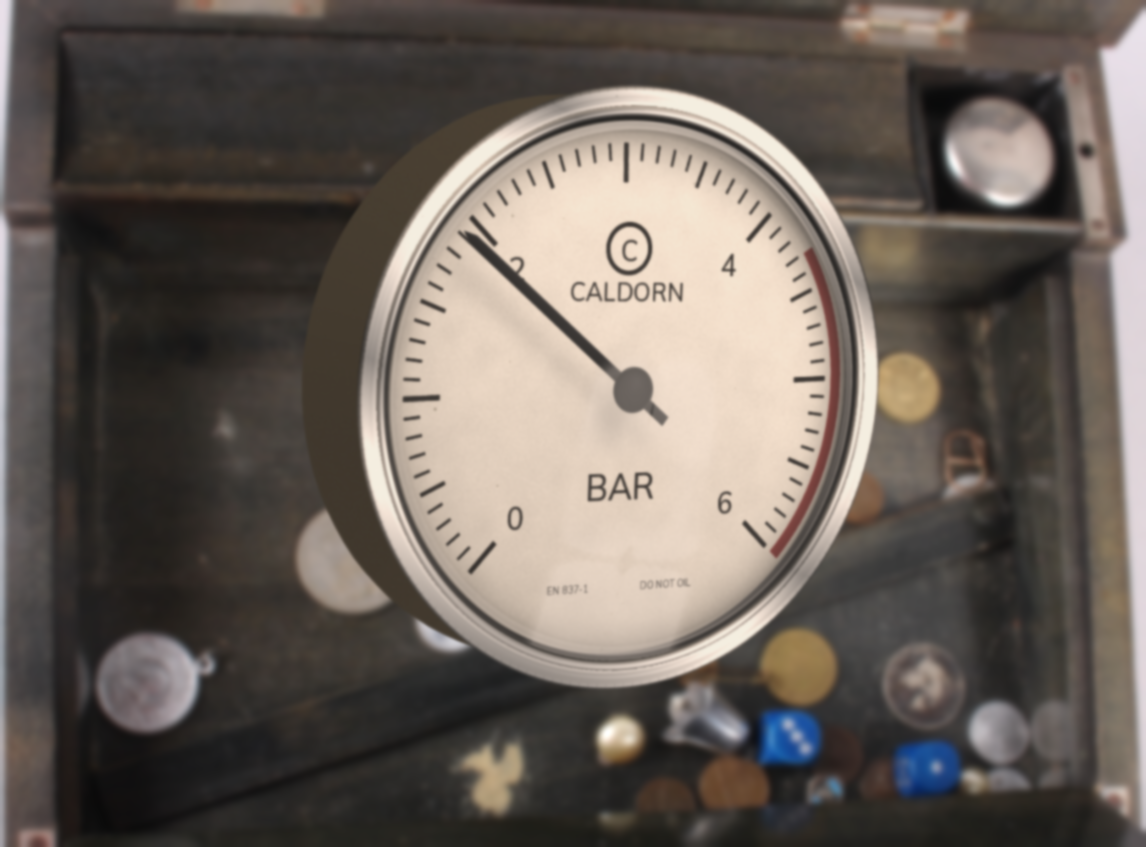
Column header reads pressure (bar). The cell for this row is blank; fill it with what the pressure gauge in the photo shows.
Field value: 1.9 bar
